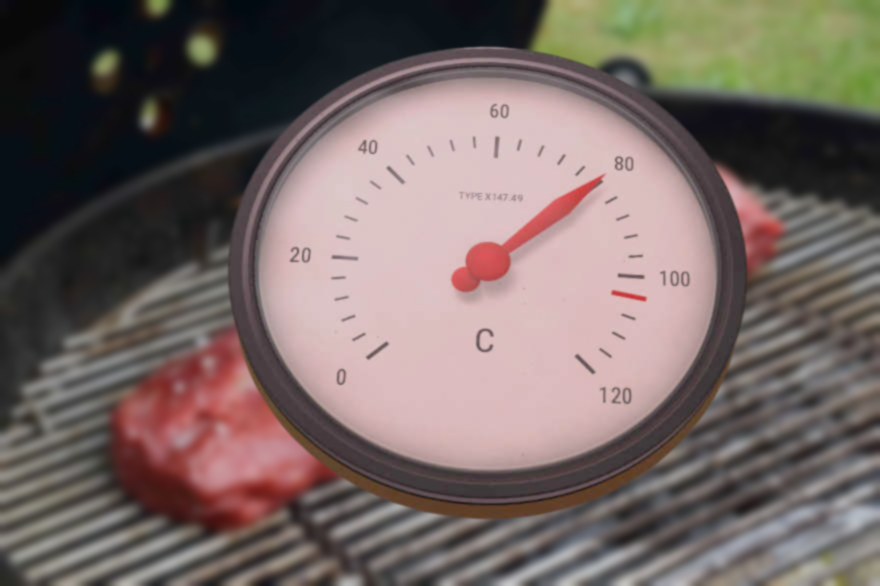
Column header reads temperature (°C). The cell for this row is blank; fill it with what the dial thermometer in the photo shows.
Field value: 80 °C
